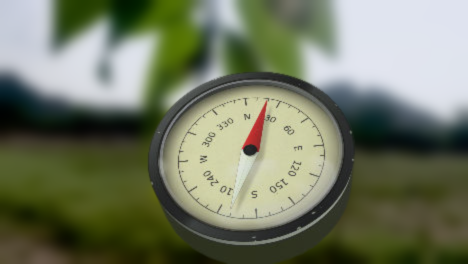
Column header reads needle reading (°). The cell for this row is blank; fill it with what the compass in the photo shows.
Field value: 20 °
